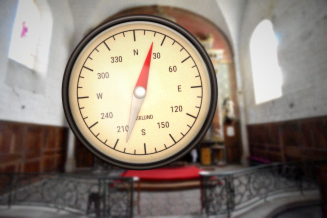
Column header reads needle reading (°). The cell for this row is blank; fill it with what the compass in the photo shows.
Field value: 20 °
